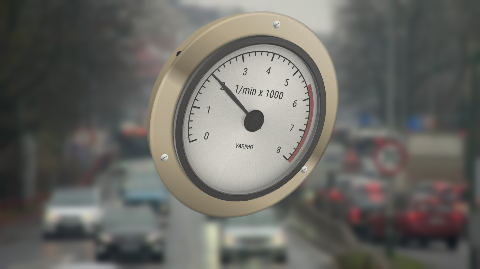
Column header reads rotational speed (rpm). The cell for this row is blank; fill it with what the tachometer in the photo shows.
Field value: 2000 rpm
